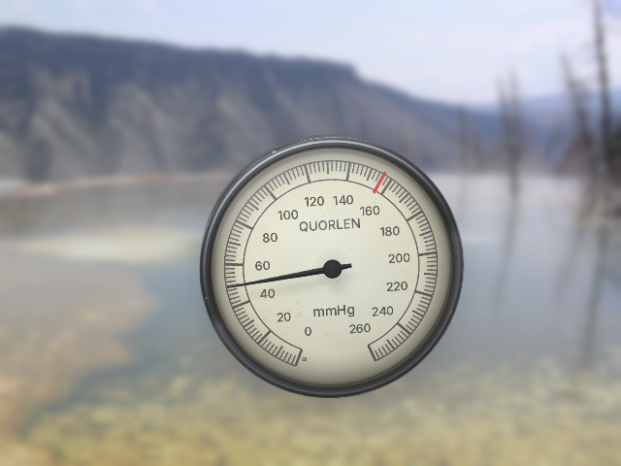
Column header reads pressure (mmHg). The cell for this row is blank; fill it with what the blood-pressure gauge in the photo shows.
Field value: 50 mmHg
